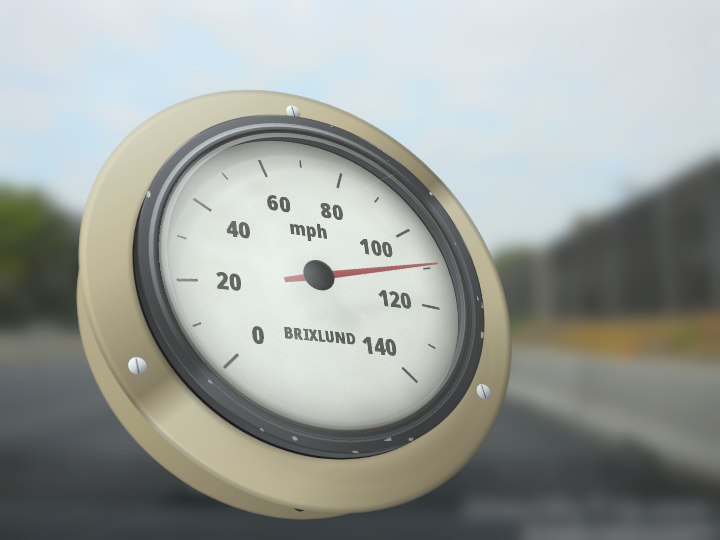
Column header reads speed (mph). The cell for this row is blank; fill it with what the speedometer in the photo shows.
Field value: 110 mph
